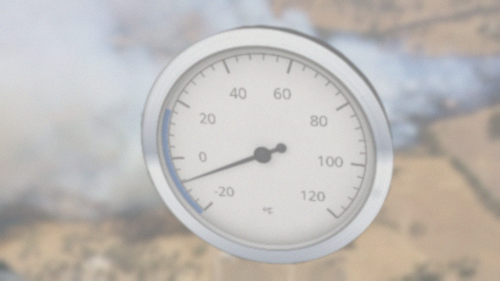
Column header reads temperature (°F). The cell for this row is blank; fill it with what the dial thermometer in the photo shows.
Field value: -8 °F
